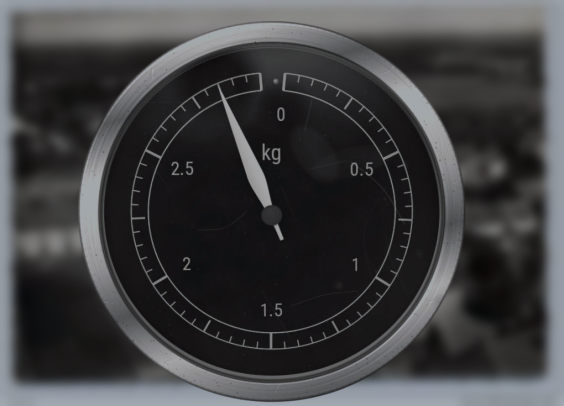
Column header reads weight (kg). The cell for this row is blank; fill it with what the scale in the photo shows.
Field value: 2.85 kg
